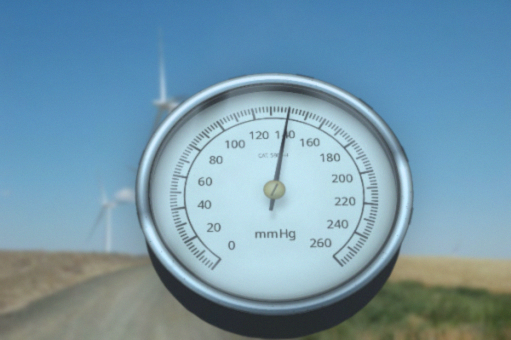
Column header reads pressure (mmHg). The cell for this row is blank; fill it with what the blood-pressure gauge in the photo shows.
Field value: 140 mmHg
